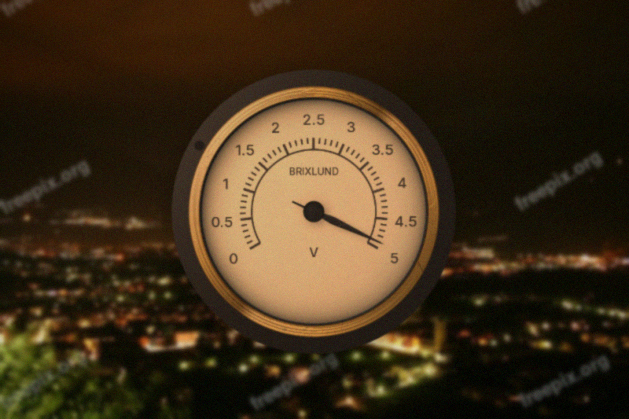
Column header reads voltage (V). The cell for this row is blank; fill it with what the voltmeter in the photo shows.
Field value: 4.9 V
